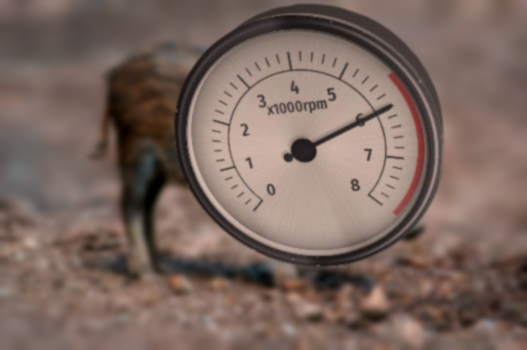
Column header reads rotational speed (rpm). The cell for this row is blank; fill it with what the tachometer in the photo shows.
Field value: 6000 rpm
